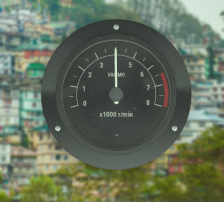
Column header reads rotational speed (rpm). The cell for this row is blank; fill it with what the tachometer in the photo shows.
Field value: 4000 rpm
